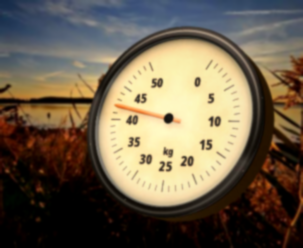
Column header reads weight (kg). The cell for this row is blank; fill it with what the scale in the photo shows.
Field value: 42 kg
